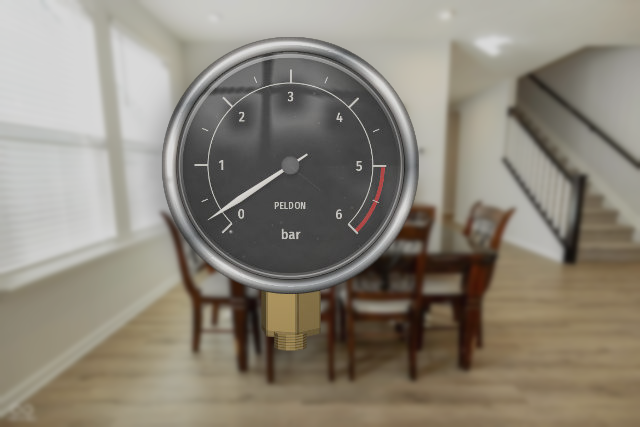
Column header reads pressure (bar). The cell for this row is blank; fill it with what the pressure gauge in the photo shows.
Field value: 0.25 bar
